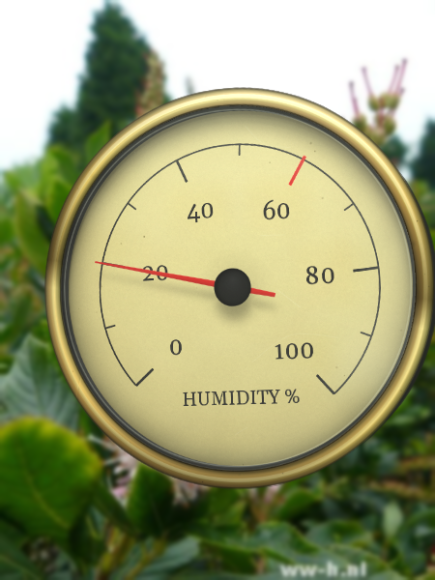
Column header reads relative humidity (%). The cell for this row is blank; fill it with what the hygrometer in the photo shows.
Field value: 20 %
